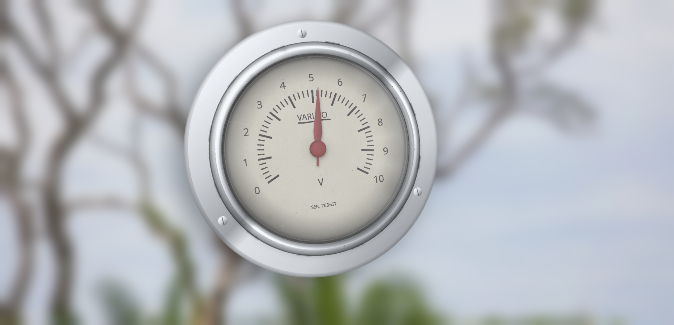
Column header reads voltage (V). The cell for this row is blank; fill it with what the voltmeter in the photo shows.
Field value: 5.2 V
